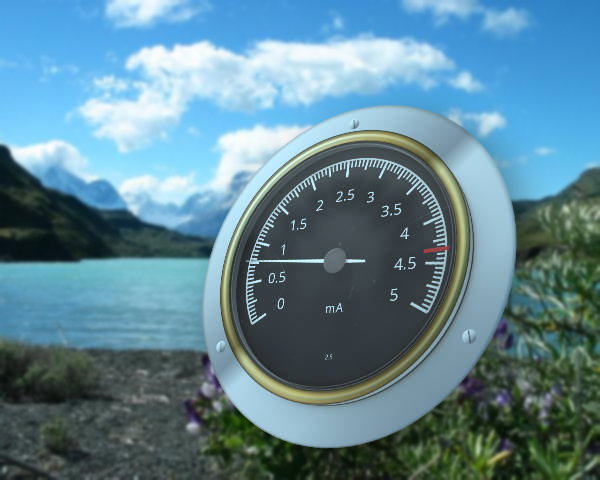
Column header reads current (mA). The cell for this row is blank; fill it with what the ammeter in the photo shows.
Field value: 0.75 mA
